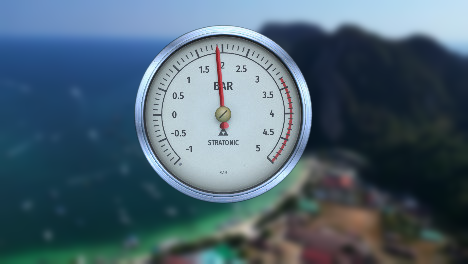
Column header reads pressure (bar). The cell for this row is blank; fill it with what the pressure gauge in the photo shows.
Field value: 1.9 bar
